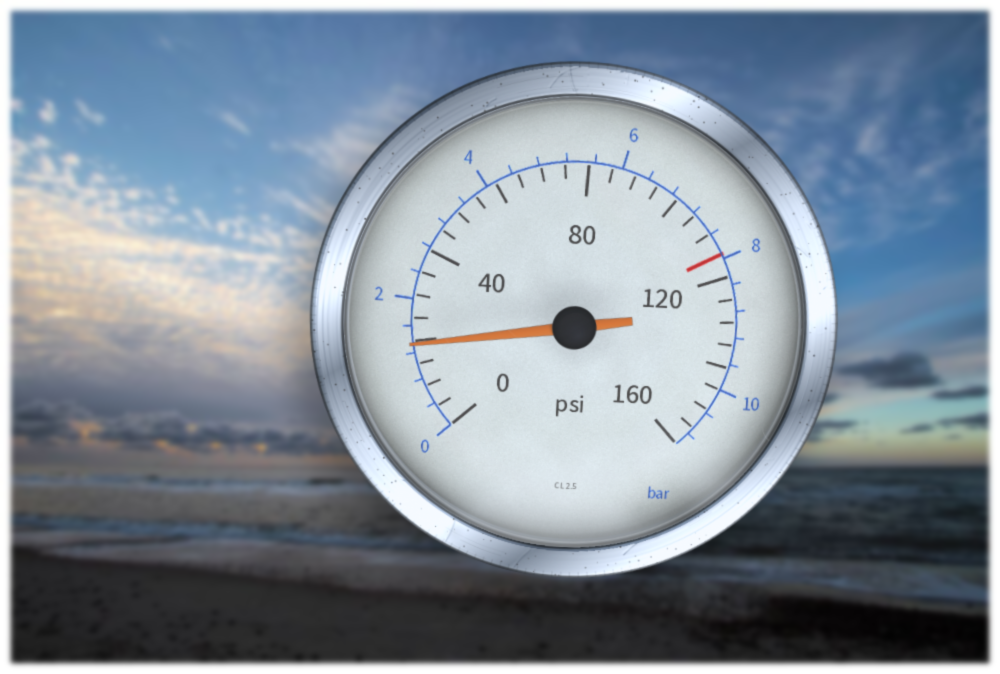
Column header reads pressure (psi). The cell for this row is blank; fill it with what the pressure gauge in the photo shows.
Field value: 20 psi
